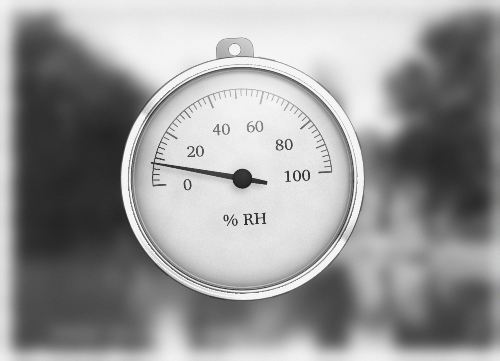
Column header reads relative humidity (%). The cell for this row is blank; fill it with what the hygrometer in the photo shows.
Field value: 8 %
